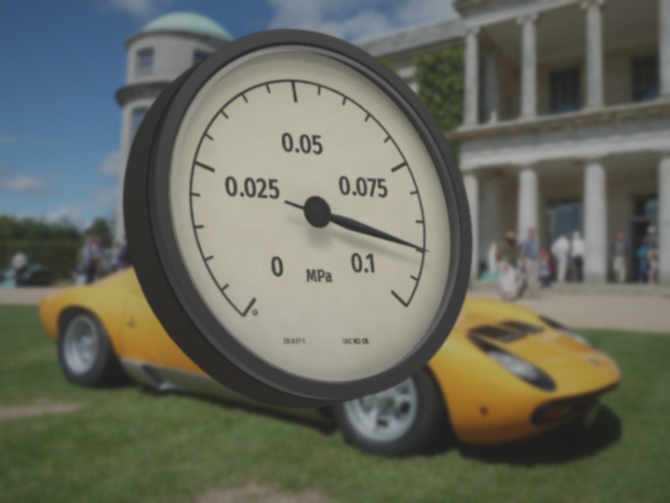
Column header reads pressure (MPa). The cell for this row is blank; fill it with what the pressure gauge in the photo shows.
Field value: 0.09 MPa
